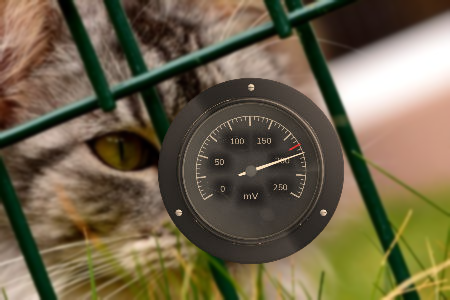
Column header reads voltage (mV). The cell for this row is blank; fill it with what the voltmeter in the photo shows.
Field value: 200 mV
